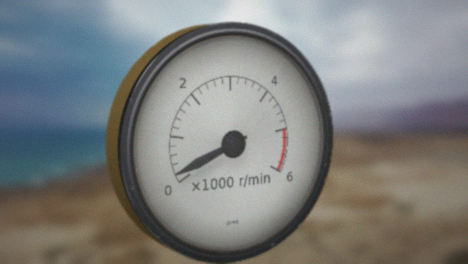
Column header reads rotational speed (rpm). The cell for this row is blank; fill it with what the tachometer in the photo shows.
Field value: 200 rpm
